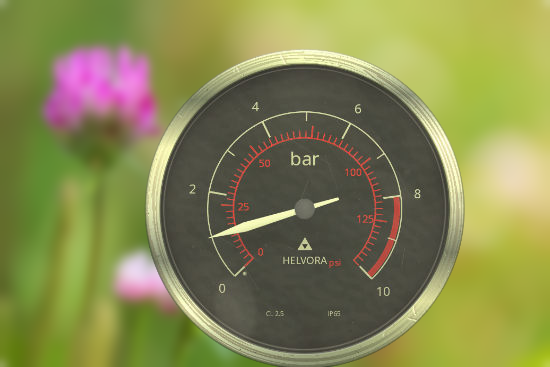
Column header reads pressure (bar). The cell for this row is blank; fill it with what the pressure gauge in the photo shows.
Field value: 1 bar
